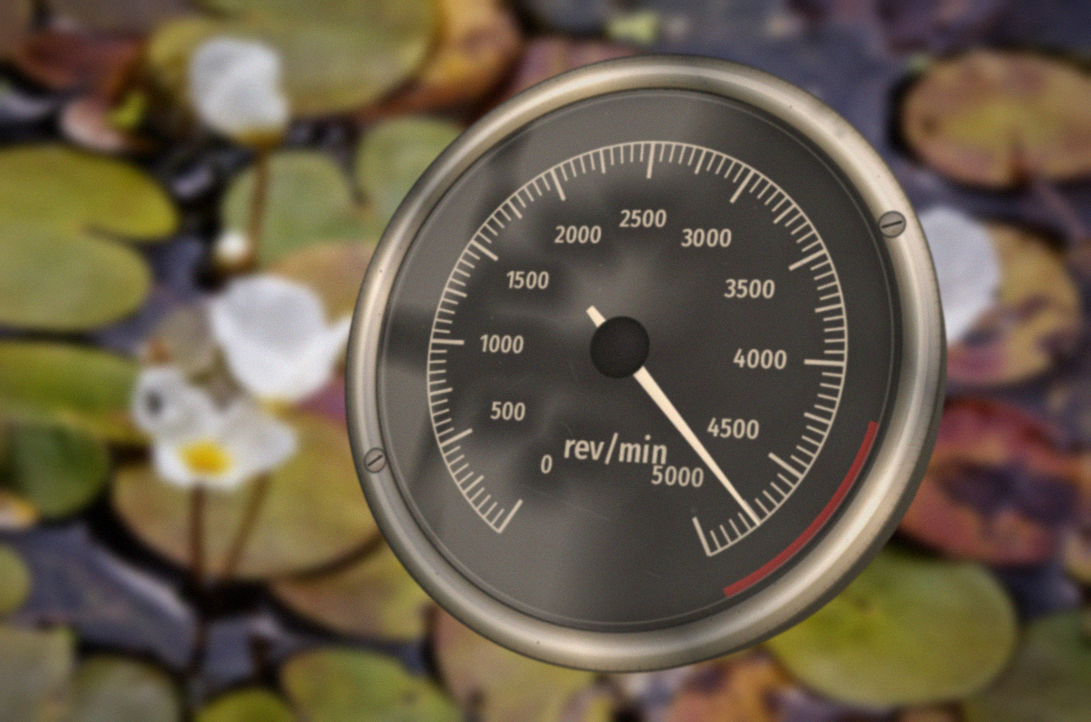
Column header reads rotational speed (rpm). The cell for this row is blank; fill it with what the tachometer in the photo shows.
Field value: 4750 rpm
